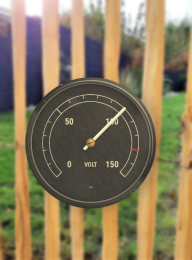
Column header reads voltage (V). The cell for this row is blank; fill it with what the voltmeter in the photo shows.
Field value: 100 V
